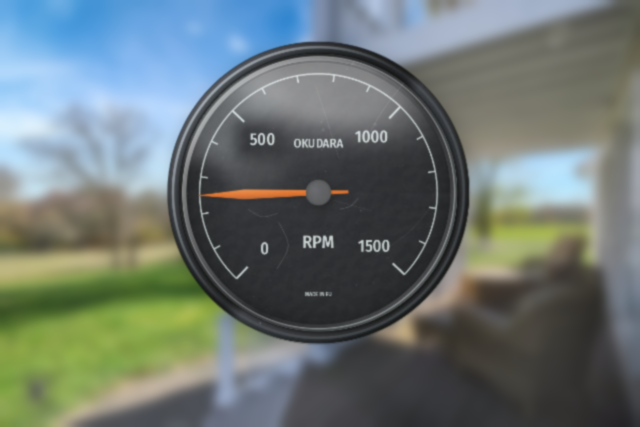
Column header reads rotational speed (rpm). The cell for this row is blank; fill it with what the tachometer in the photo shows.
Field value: 250 rpm
